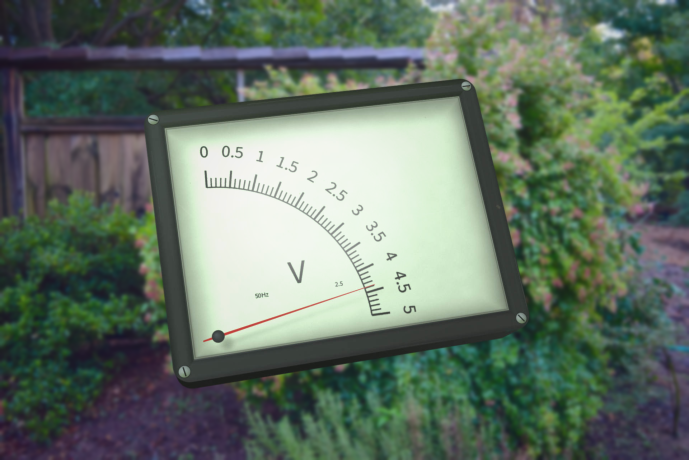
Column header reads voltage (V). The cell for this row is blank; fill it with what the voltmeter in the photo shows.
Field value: 4.4 V
